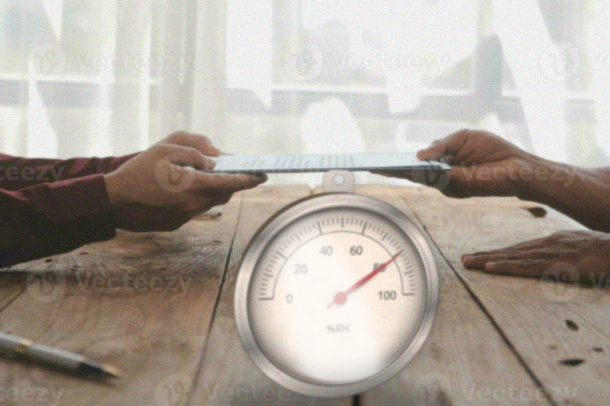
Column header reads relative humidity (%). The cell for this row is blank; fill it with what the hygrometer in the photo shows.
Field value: 80 %
